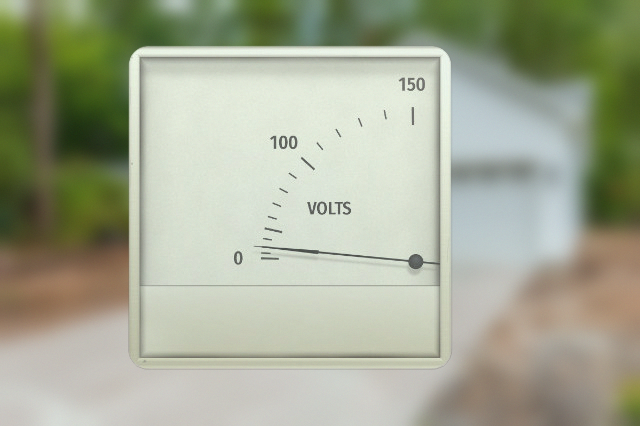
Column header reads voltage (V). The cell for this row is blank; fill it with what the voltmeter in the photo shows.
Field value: 30 V
